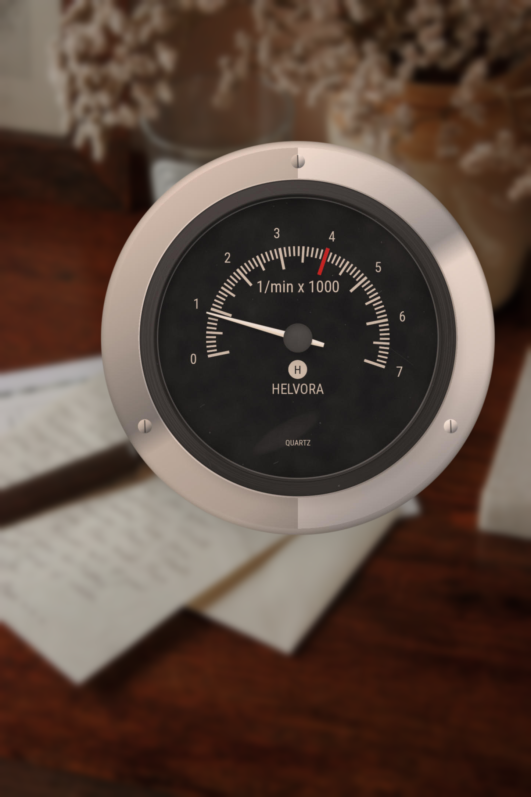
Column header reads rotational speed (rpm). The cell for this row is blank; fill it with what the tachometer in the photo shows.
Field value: 900 rpm
